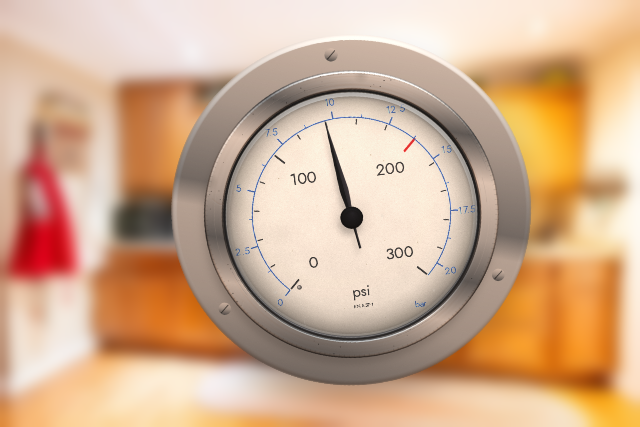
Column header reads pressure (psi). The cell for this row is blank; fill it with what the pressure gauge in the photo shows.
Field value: 140 psi
